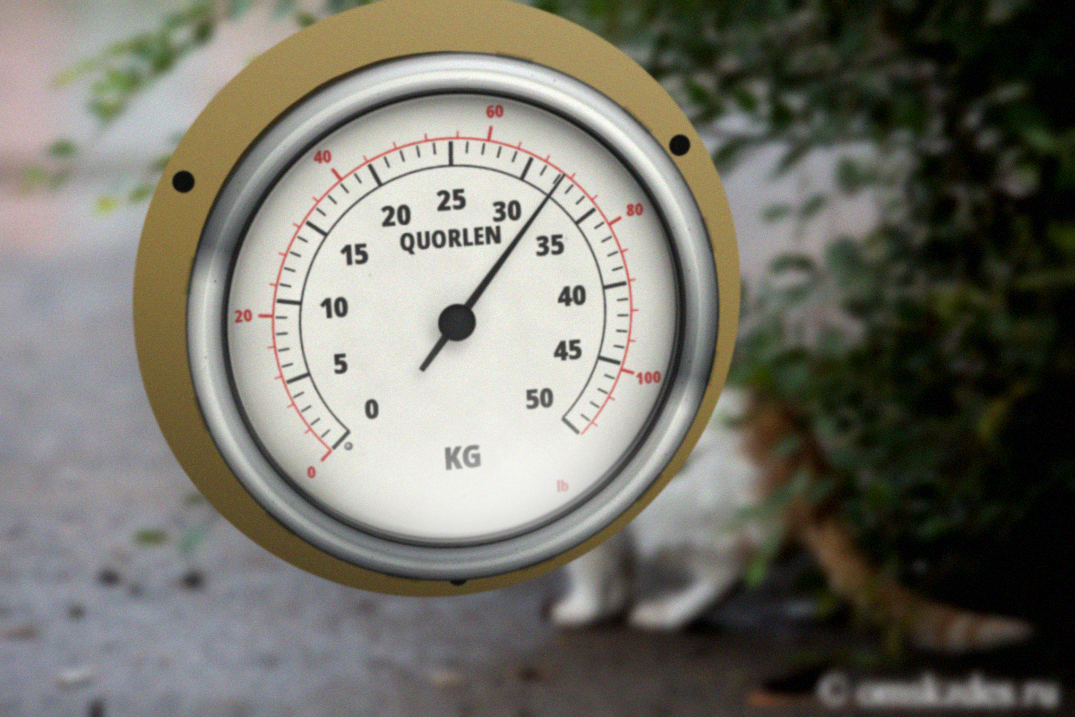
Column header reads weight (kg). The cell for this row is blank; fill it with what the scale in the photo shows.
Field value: 32 kg
